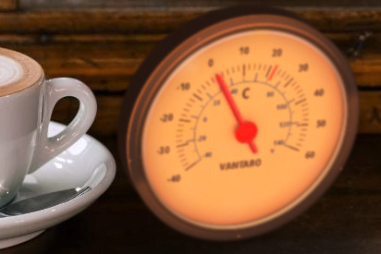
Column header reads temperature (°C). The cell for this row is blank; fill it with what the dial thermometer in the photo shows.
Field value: 0 °C
